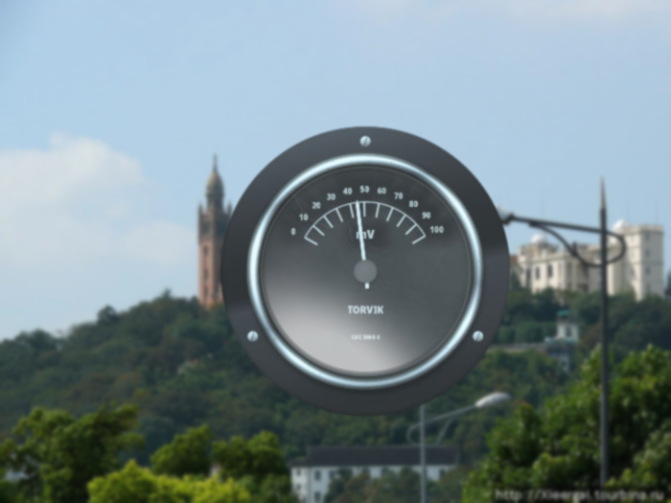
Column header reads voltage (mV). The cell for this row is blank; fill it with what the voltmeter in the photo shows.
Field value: 45 mV
